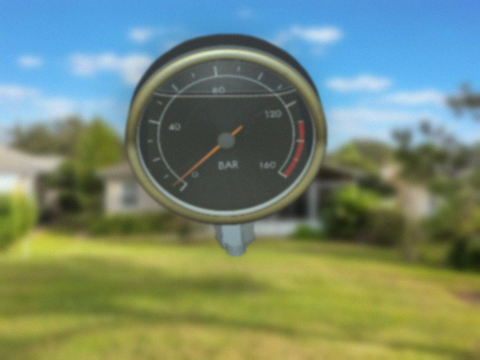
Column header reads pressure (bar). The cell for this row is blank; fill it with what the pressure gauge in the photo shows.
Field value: 5 bar
